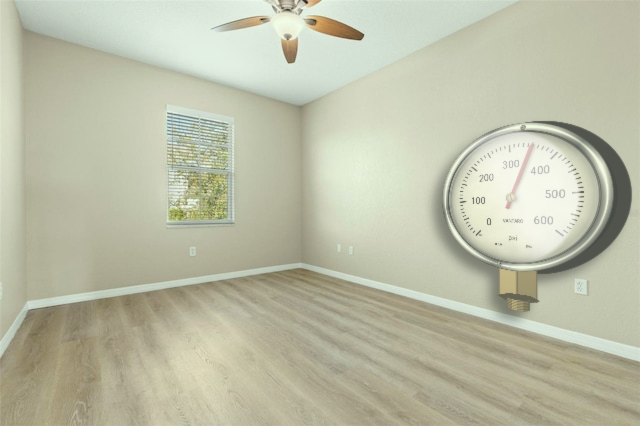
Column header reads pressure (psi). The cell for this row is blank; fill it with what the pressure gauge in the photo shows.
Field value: 350 psi
